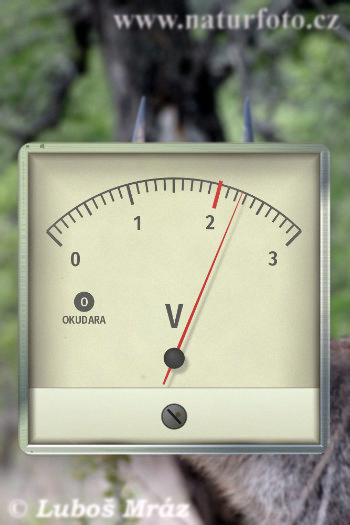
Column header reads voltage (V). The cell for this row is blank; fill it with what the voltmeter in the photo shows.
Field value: 2.25 V
